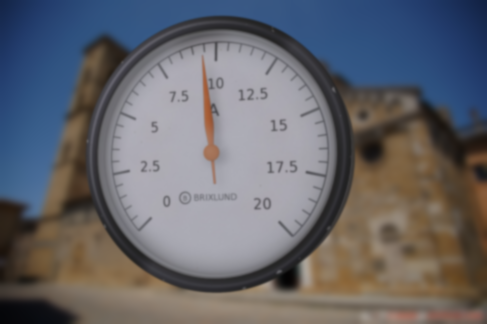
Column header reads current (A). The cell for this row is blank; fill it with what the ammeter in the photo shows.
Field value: 9.5 A
